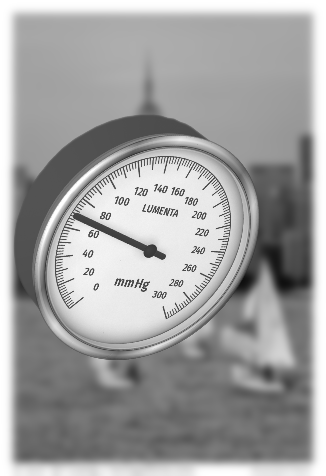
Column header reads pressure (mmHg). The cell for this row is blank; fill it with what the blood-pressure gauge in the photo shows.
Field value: 70 mmHg
